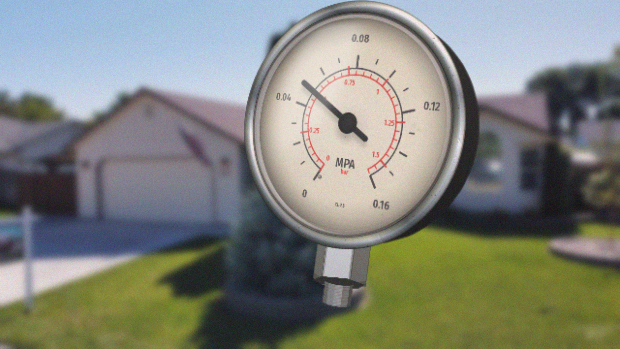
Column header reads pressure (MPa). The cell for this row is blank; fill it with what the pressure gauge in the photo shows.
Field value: 0.05 MPa
